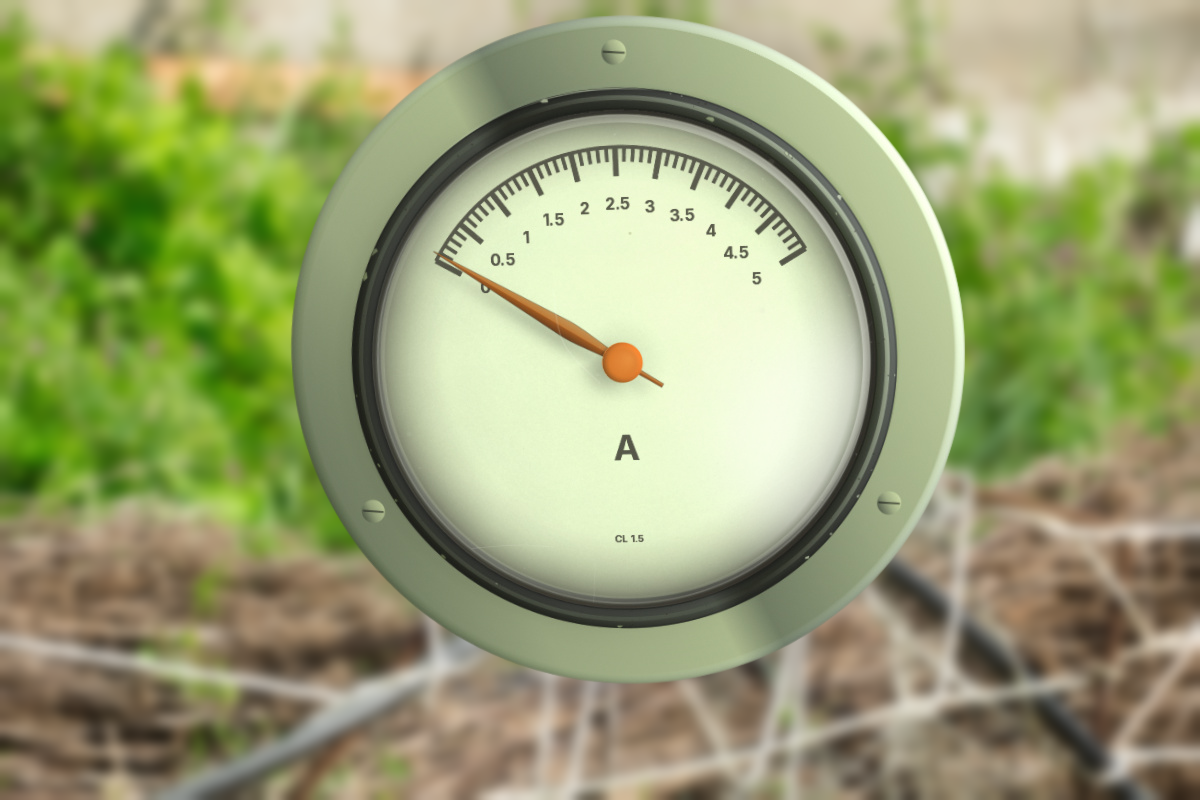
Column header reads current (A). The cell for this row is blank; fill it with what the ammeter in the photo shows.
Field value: 0.1 A
